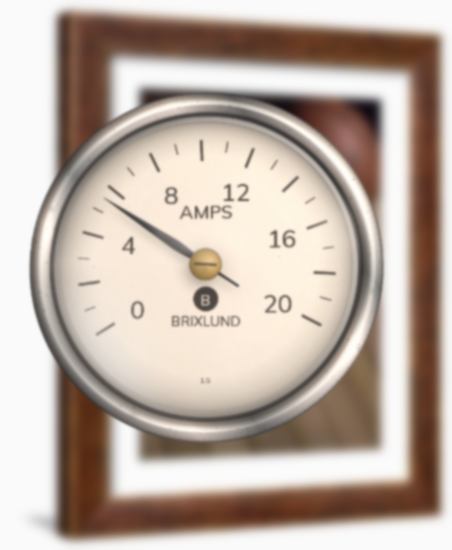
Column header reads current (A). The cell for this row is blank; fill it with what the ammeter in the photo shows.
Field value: 5.5 A
